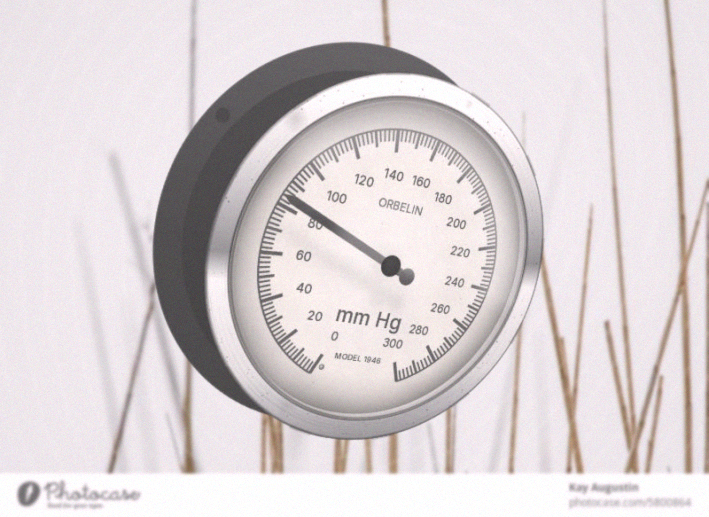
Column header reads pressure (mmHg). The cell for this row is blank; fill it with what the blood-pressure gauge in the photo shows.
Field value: 84 mmHg
